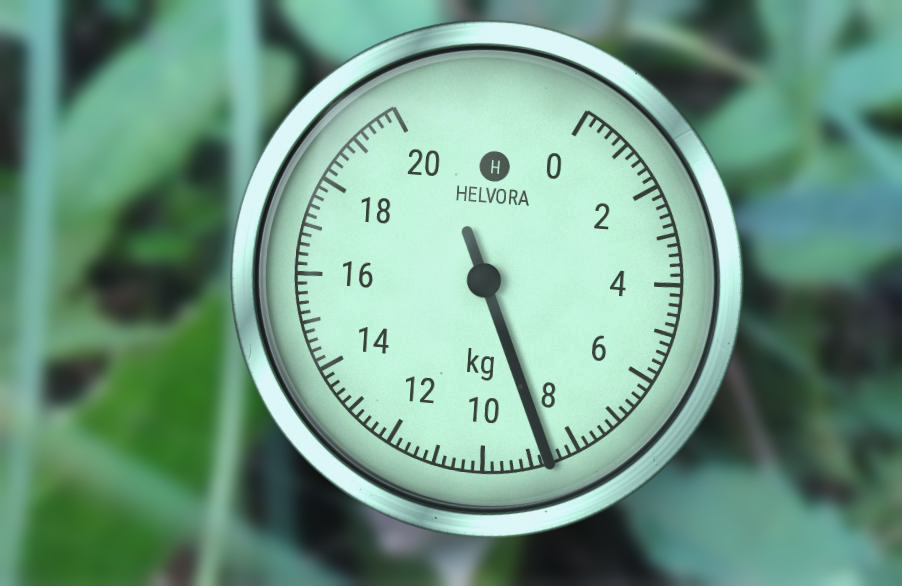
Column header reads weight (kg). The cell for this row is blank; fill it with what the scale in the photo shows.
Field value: 8.6 kg
